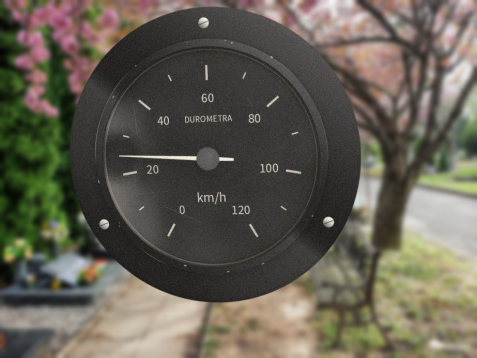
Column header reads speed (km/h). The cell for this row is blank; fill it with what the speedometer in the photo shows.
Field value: 25 km/h
